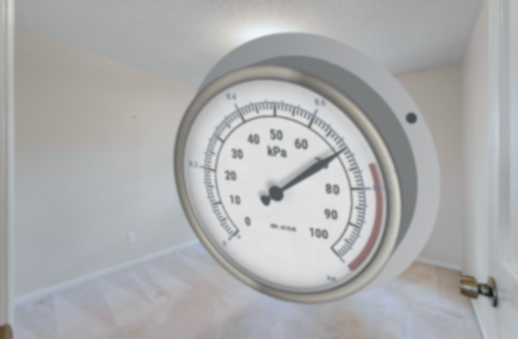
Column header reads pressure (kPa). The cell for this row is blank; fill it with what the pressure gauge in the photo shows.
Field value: 70 kPa
